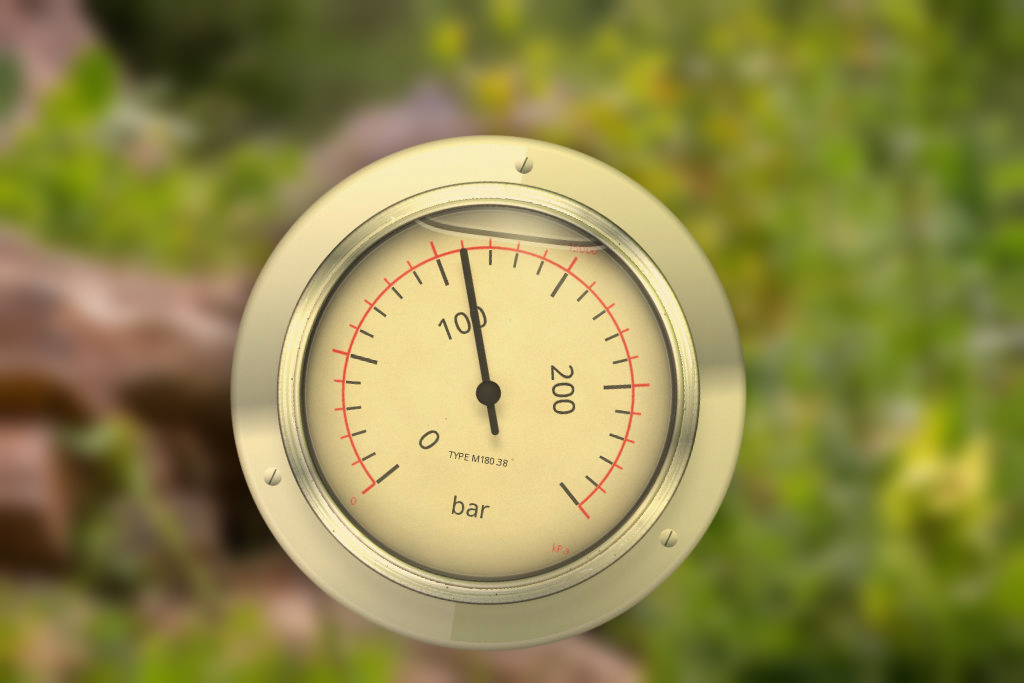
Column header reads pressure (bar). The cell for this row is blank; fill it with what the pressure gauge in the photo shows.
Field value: 110 bar
